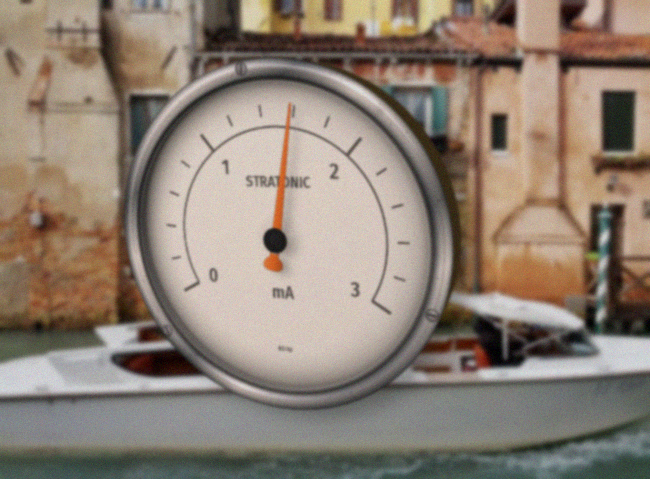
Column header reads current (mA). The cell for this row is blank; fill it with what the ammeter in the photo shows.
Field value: 1.6 mA
